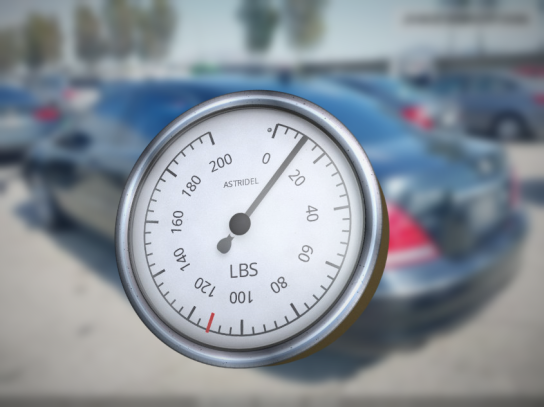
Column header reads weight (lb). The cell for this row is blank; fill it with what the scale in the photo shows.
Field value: 12 lb
